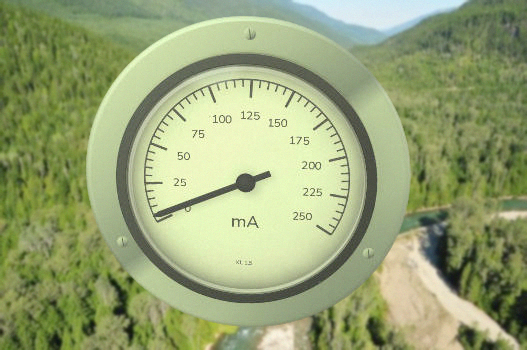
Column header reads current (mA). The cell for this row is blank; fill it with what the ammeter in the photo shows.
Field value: 5 mA
